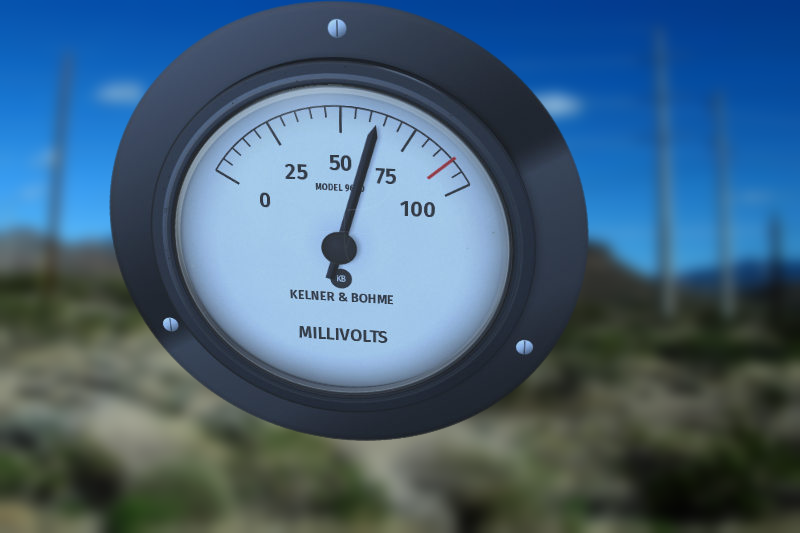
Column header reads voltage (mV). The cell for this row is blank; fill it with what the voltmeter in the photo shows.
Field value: 62.5 mV
